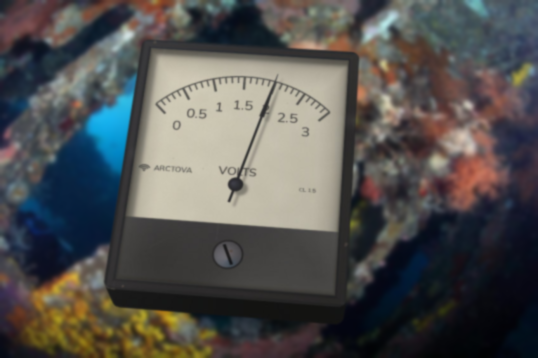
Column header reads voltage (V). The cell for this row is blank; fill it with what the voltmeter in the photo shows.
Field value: 2 V
